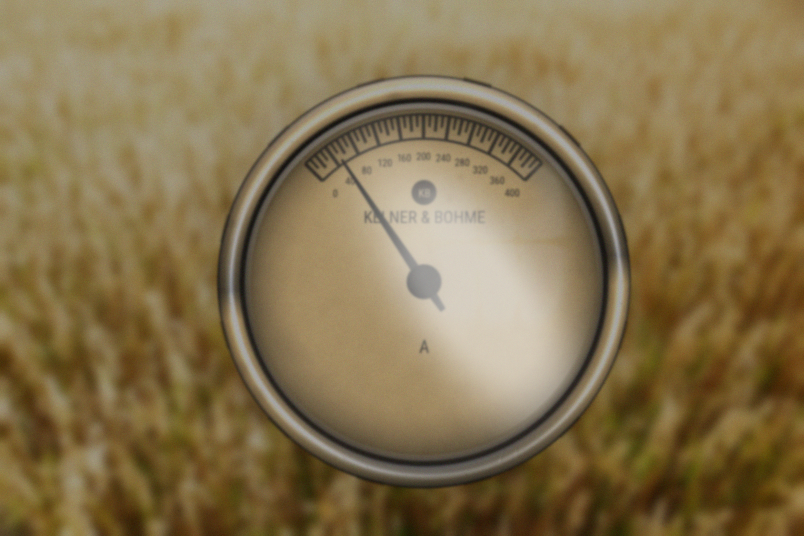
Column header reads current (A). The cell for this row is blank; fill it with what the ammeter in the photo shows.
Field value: 50 A
